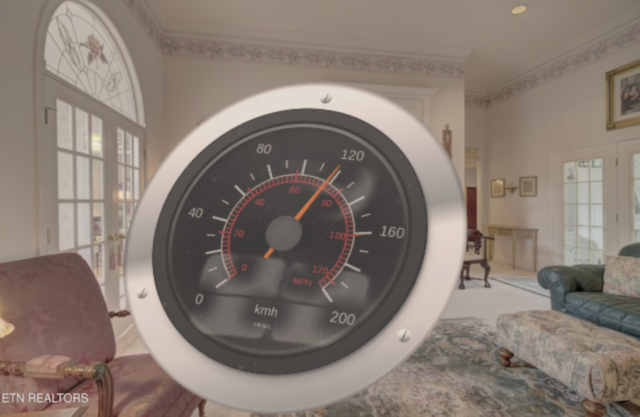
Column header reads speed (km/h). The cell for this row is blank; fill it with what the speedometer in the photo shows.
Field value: 120 km/h
